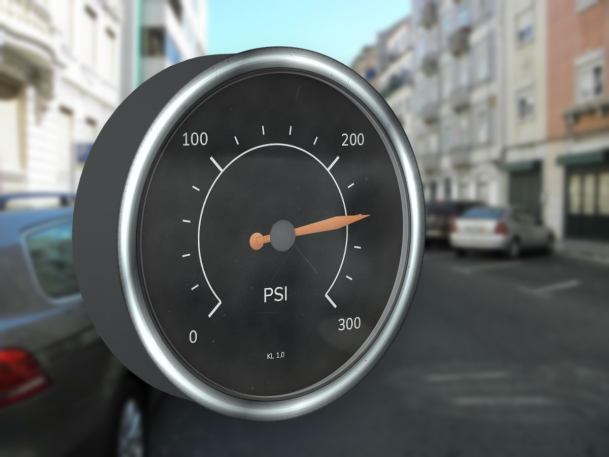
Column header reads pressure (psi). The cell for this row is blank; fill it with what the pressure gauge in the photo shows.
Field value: 240 psi
